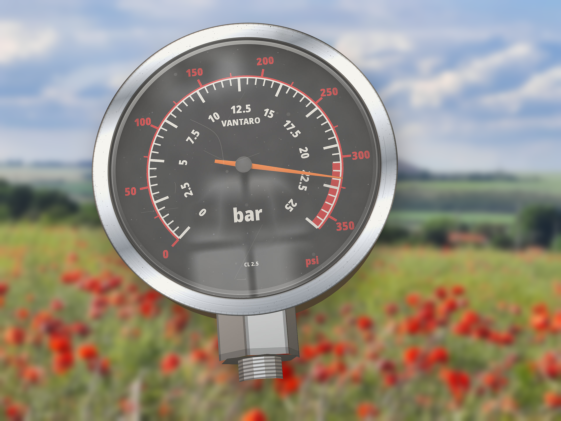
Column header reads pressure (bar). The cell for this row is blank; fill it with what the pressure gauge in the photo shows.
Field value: 22 bar
